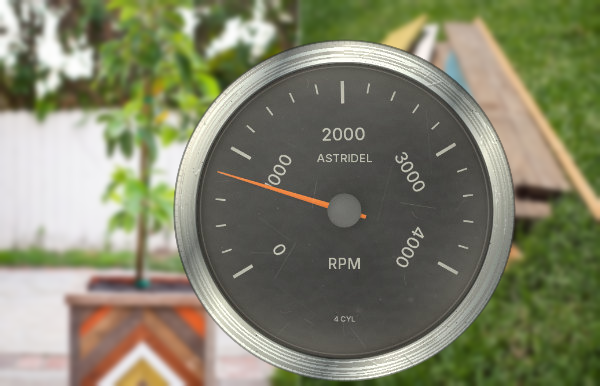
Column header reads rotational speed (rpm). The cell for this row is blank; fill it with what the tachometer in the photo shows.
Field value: 800 rpm
